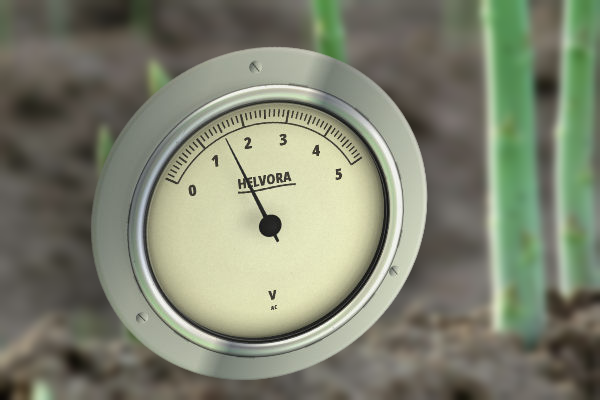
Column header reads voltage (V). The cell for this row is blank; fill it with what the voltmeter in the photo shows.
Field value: 1.5 V
